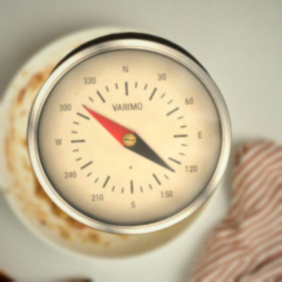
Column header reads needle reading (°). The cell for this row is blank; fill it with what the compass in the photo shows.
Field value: 310 °
